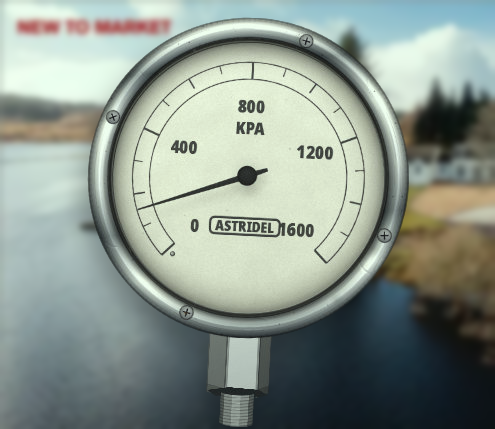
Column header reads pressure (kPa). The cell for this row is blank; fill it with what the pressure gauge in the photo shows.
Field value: 150 kPa
